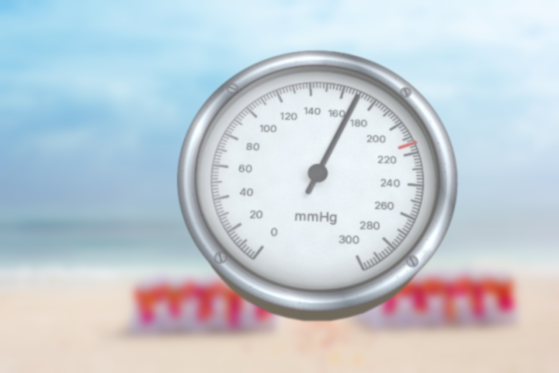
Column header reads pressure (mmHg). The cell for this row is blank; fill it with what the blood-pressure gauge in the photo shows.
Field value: 170 mmHg
